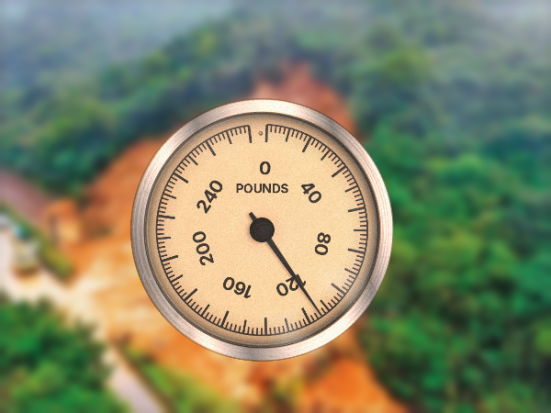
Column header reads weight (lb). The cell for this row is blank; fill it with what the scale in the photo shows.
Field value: 114 lb
